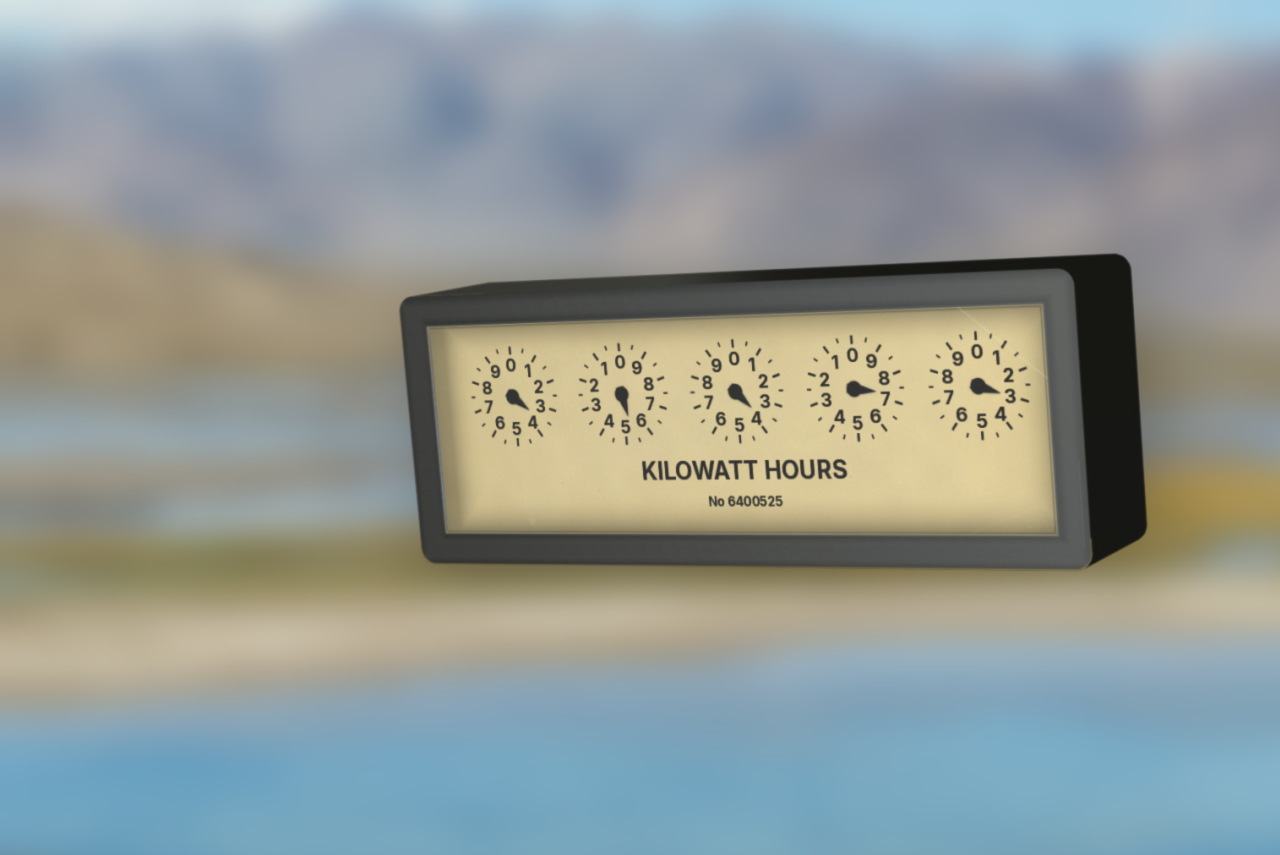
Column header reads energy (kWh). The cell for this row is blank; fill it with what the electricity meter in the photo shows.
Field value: 35373 kWh
